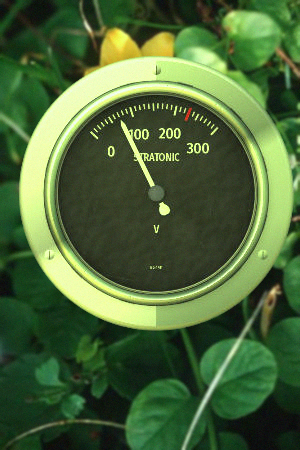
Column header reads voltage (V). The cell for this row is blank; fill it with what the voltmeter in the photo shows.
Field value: 70 V
